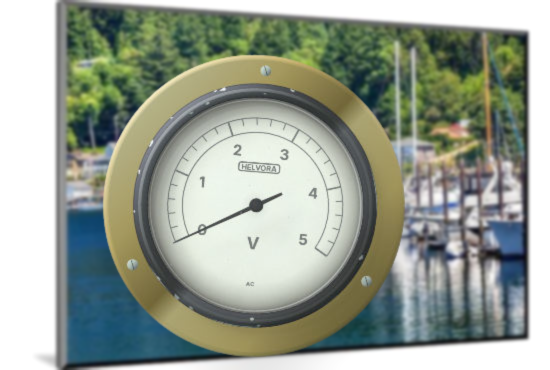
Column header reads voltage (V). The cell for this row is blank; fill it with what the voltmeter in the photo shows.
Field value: 0 V
